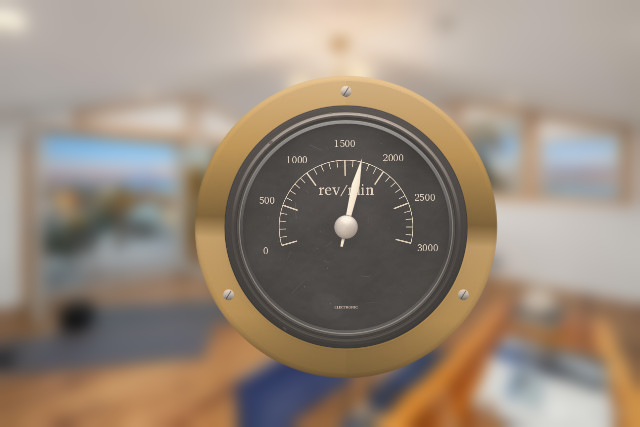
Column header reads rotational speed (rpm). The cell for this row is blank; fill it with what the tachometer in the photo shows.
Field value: 1700 rpm
